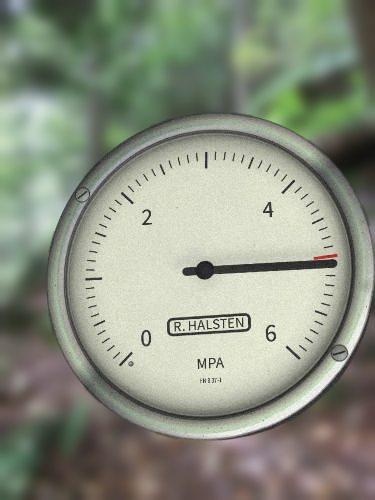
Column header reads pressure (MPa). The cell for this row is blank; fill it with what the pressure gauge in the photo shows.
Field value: 5 MPa
